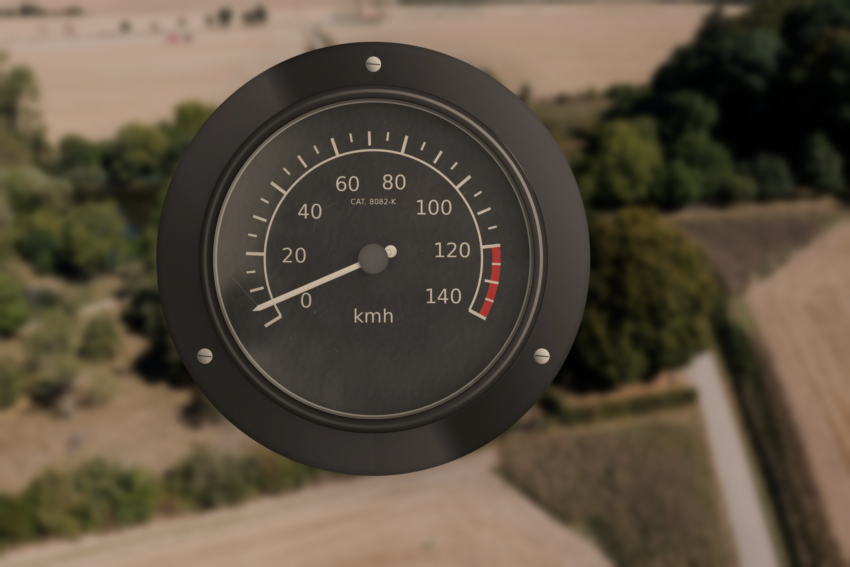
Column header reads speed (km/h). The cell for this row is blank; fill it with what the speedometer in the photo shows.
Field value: 5 km/h
